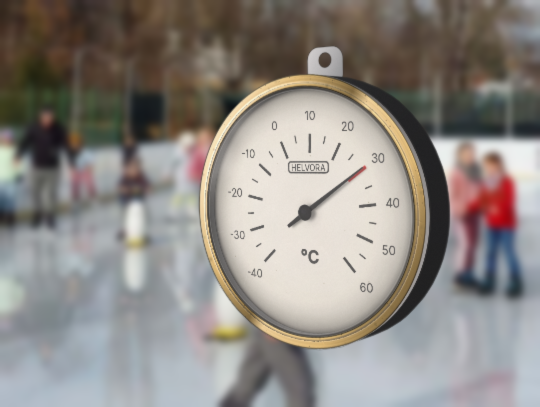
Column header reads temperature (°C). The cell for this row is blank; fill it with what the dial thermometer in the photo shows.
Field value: 30 °C
